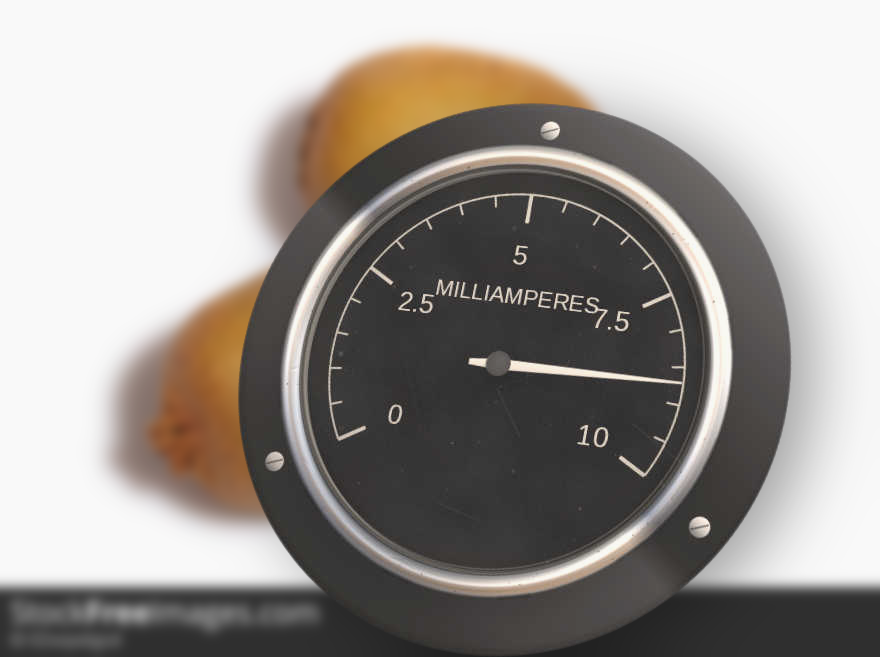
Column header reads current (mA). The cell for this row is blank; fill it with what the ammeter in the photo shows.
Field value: 8.75 mA
